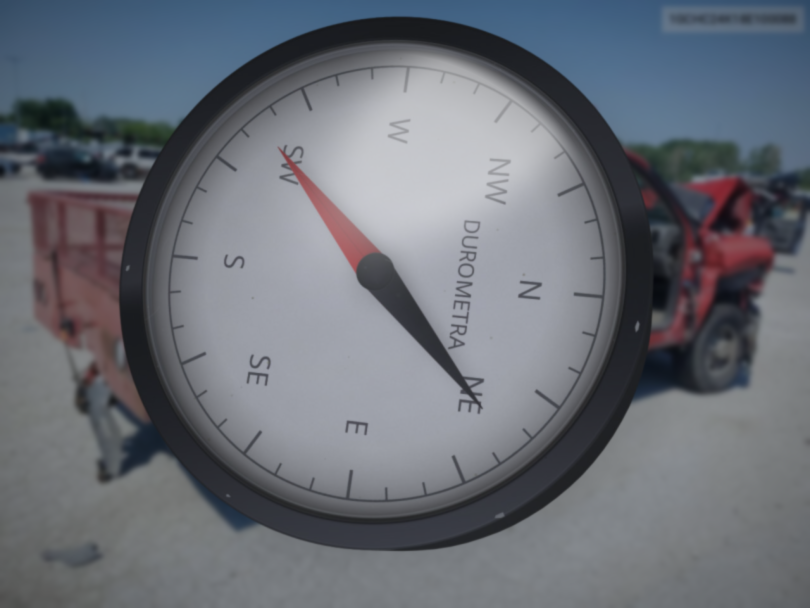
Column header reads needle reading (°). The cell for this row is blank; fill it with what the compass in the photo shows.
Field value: 225 °
